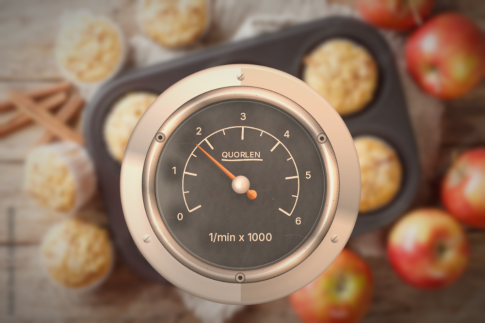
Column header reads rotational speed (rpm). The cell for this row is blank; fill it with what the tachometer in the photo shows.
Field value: 1750 rpm
